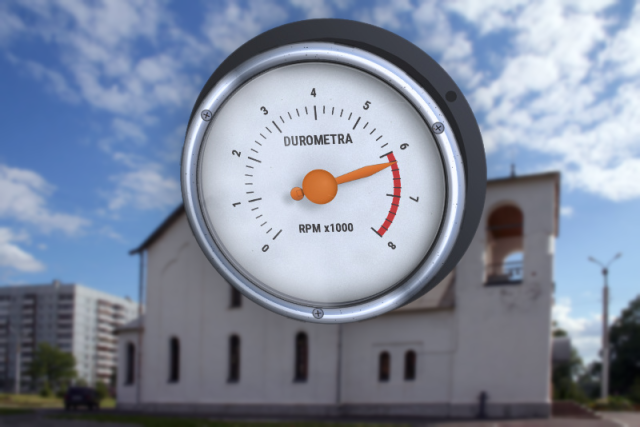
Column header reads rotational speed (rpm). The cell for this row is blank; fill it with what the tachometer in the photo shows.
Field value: 6200 rpm
